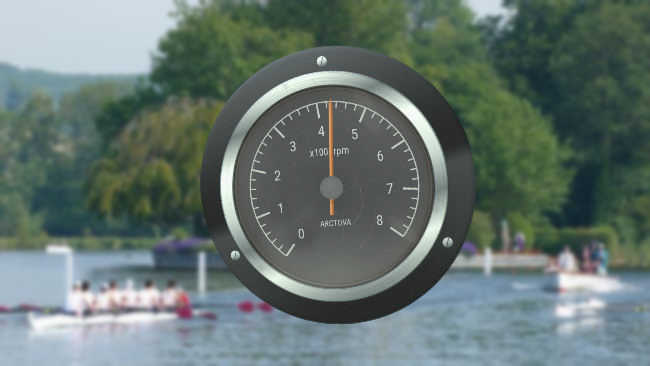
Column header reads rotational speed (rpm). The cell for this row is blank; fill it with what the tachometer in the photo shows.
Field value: 4300 rpm
